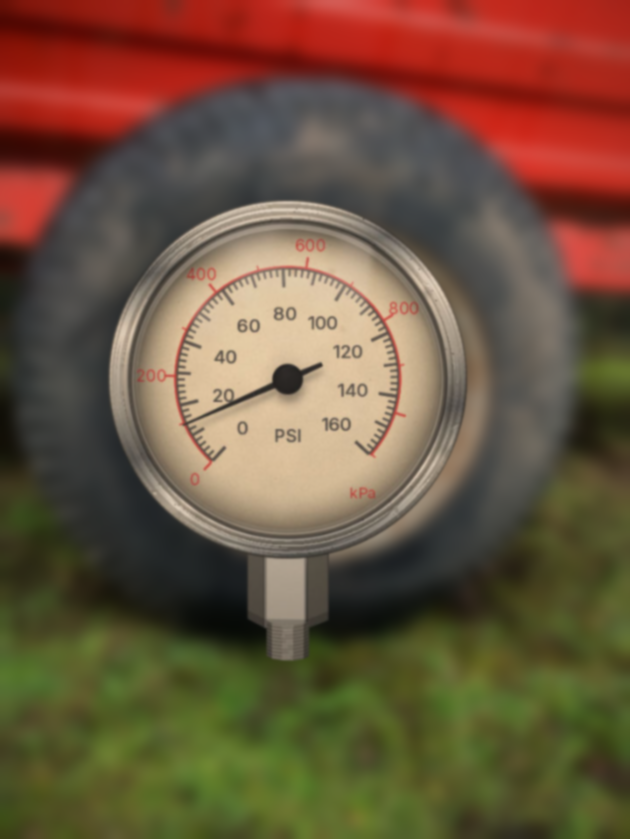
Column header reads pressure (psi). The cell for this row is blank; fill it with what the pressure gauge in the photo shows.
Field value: 14 psi
